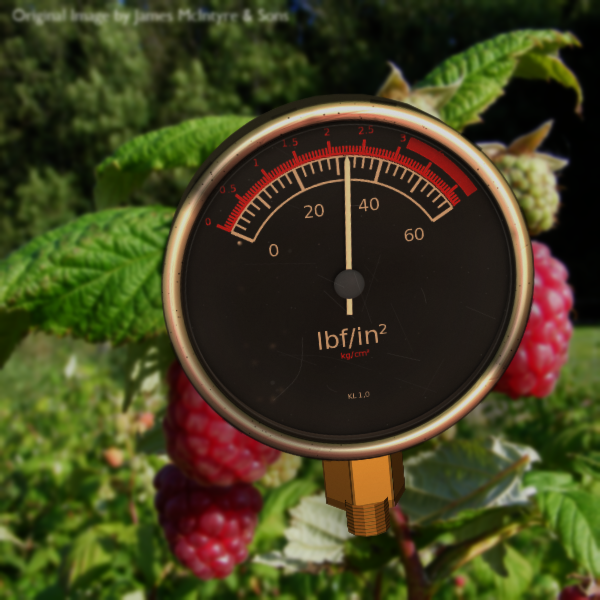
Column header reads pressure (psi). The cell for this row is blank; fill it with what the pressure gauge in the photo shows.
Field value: 32 psi
